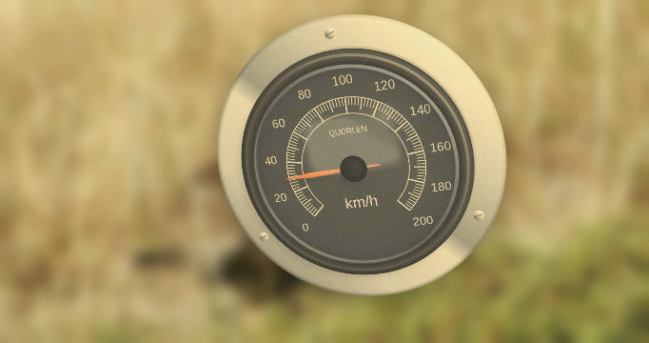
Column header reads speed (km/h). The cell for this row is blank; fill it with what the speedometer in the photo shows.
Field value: 30 km/h
